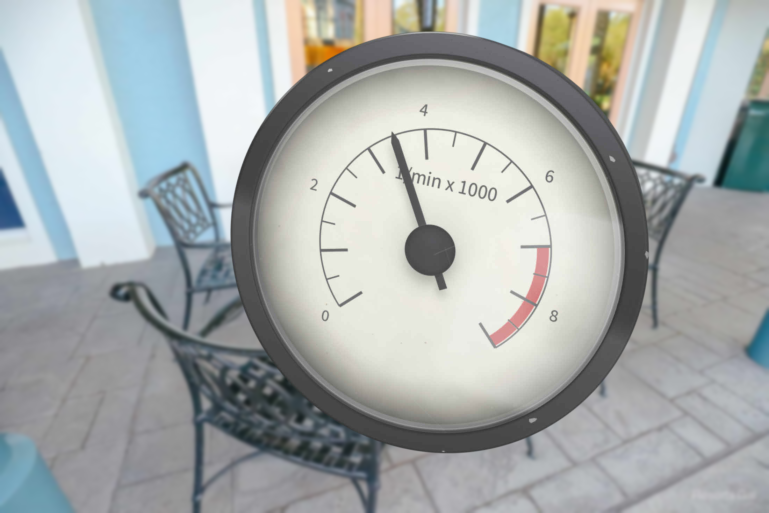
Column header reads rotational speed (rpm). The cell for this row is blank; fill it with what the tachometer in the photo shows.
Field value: 3500 rpm
